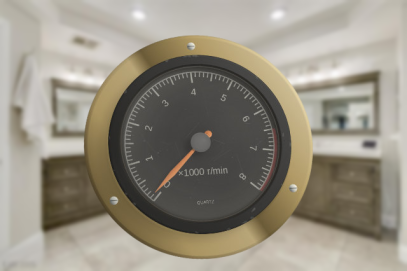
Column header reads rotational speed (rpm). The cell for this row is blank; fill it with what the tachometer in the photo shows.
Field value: 100 rpm
